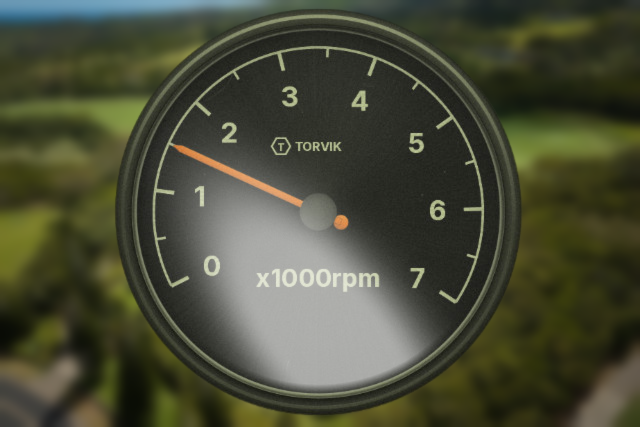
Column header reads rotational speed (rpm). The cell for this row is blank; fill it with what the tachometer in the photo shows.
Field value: 1500 rpm
